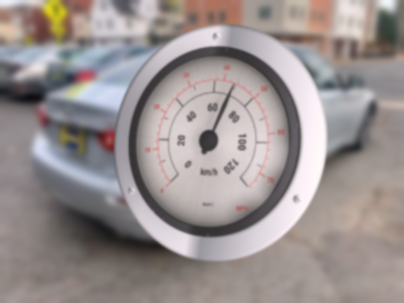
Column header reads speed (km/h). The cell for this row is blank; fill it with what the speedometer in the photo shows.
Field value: 70 km/h
